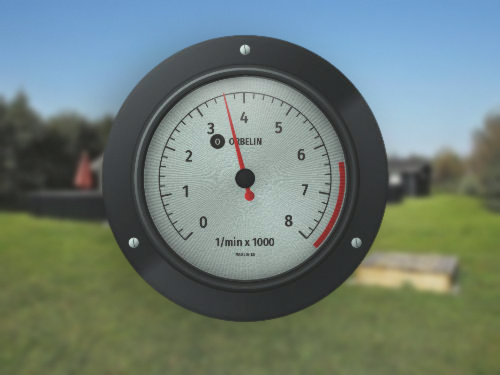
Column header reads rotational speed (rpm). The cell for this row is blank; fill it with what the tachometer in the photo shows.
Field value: 3600 rpm
